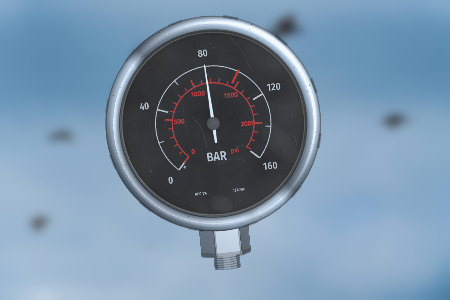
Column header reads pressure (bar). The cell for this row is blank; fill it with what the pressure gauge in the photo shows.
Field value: 80 bar
